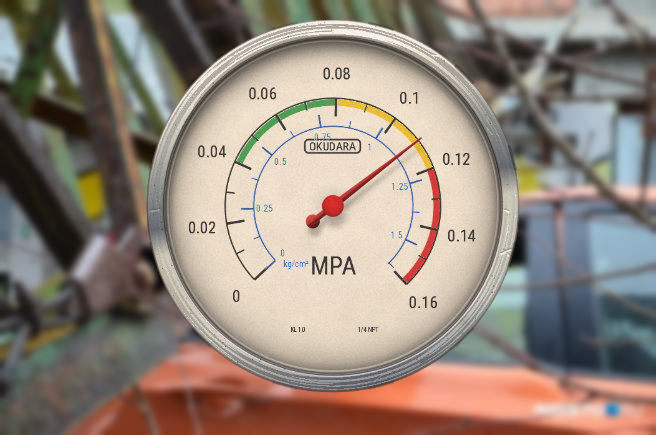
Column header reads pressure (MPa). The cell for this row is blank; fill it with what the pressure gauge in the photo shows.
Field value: 0.11 MPa
